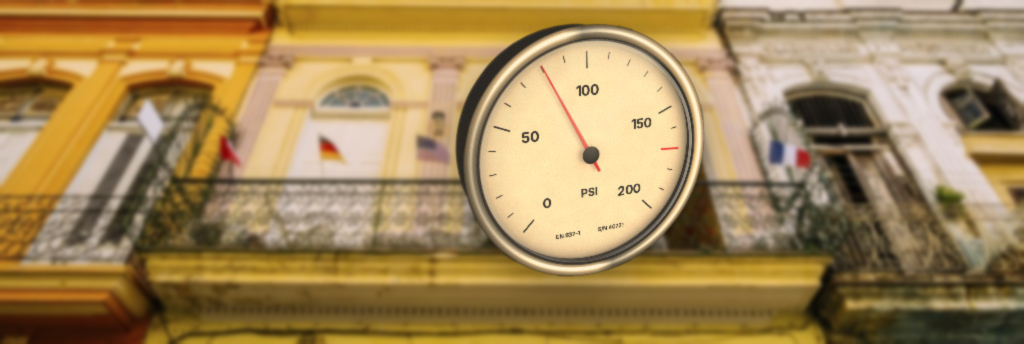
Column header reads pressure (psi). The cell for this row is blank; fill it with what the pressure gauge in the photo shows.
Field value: 80 psi
